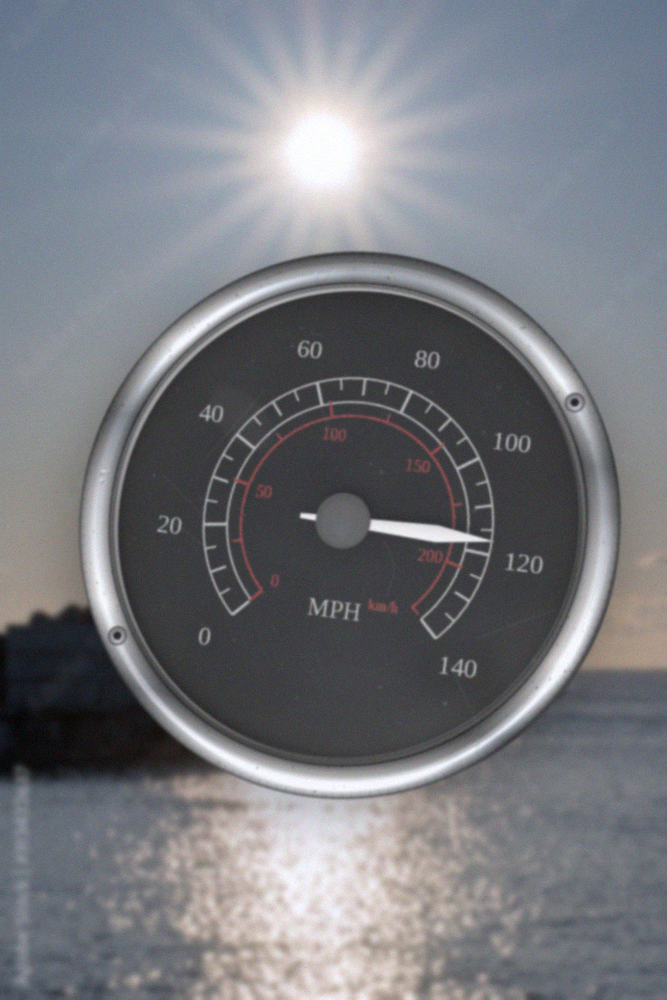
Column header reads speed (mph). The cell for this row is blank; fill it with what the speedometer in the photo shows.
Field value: 117.5 mph
